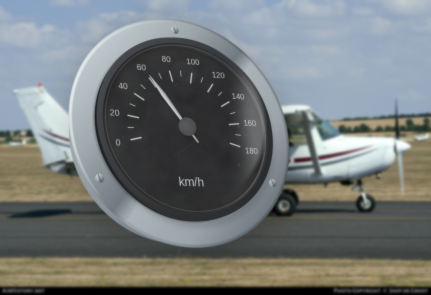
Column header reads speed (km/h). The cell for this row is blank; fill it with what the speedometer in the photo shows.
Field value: 60 km/h
